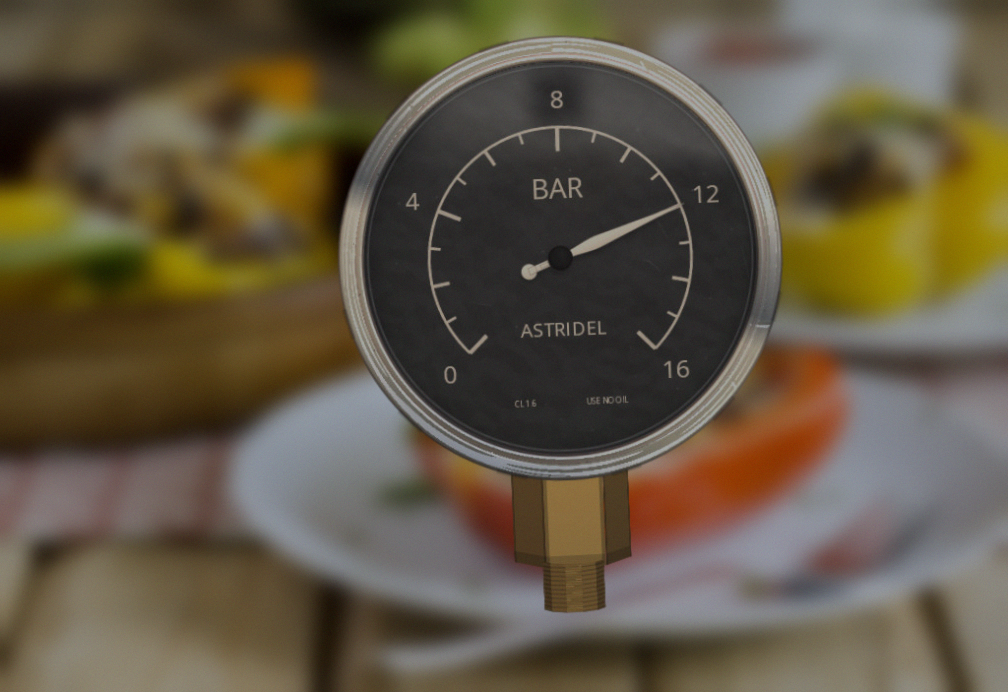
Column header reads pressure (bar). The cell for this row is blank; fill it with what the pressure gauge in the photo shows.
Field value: 12 bar
